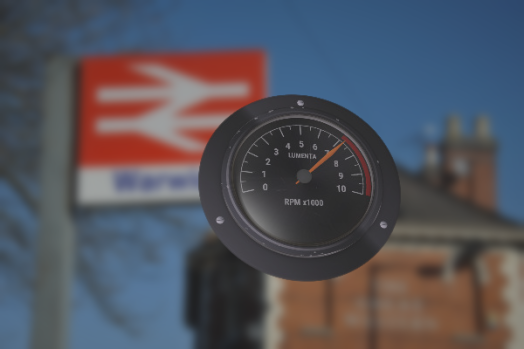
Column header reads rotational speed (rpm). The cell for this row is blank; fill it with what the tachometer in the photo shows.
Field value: 7250 rpm
